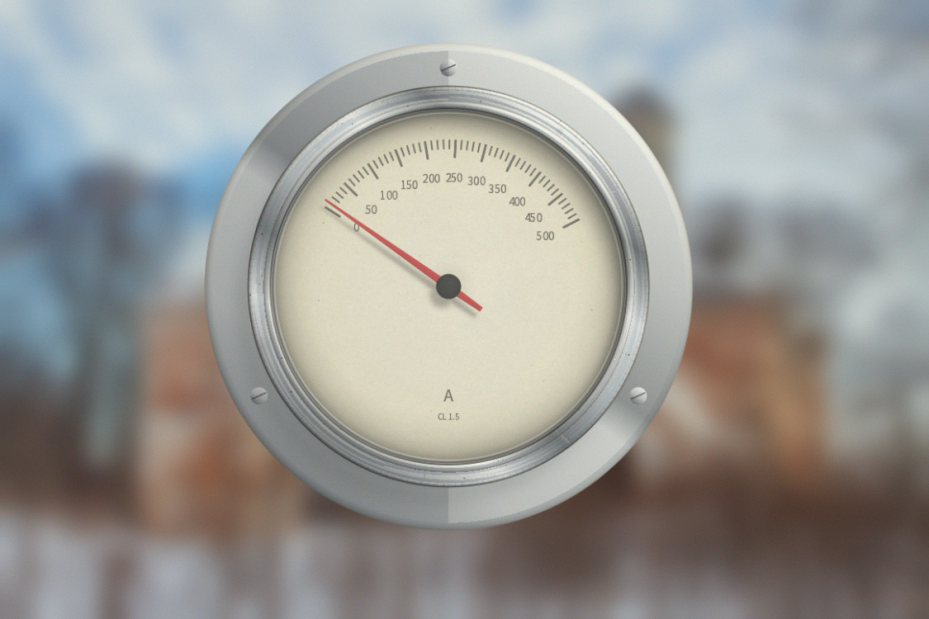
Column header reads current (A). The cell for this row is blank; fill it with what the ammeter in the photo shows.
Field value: 10 A
